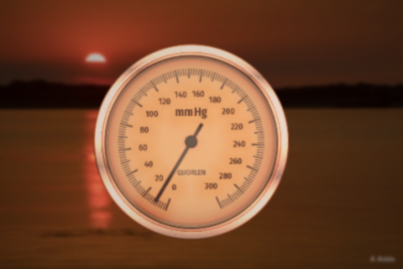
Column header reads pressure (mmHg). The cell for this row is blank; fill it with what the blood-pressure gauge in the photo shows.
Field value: 10 mmHg
